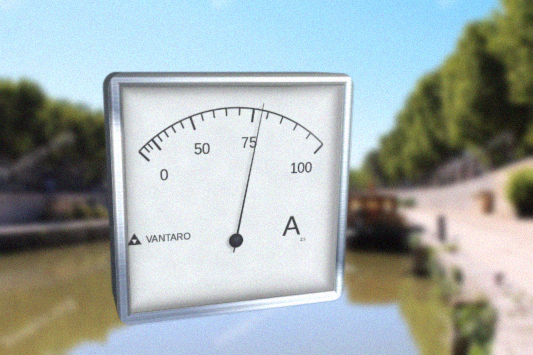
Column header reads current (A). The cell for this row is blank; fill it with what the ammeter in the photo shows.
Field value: 77.5 A
